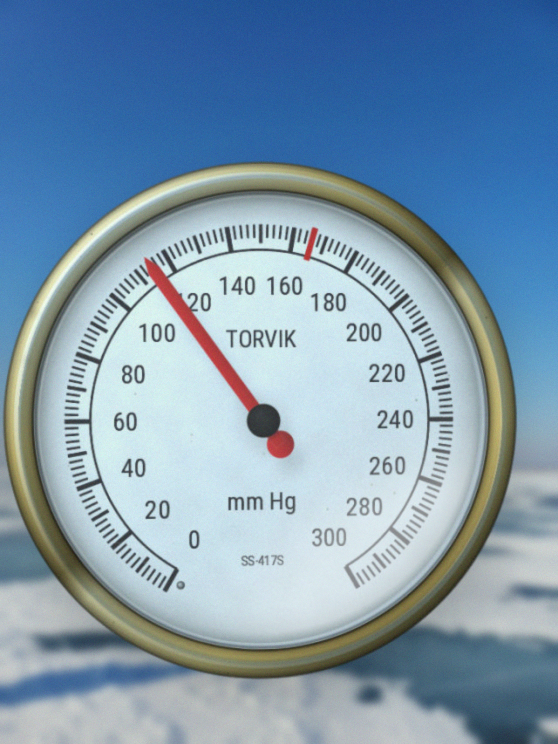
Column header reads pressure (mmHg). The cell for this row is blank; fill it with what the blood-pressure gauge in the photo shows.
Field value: 114 mmHg
